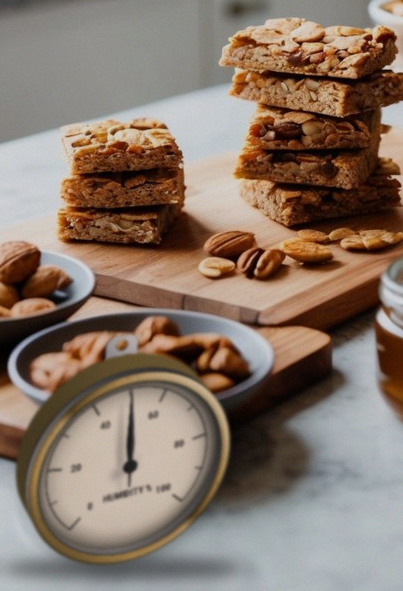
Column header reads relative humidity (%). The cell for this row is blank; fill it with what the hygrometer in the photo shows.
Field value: 50 %
